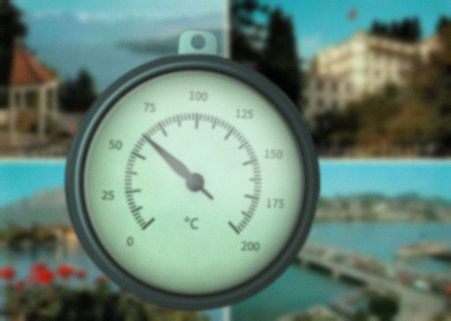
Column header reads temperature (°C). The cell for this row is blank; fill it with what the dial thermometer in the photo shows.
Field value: 62.5 °C
